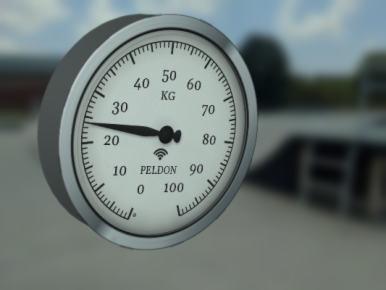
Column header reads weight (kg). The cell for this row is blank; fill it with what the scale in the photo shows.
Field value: 24 kg
